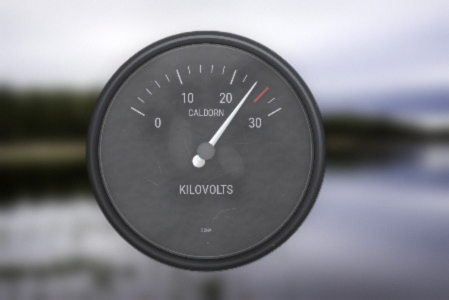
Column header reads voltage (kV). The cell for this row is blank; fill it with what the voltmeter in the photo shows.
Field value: 24 kV
